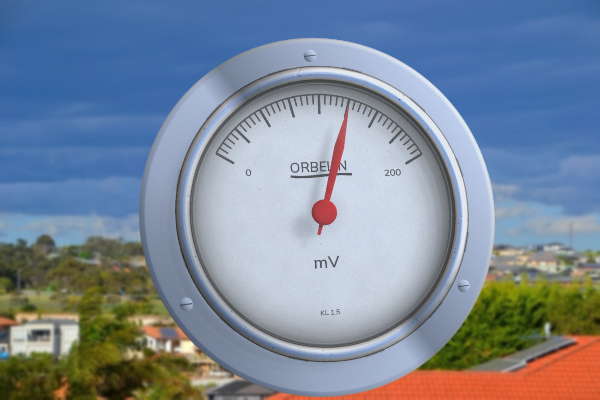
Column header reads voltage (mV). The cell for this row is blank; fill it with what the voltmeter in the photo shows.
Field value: 125 mV
